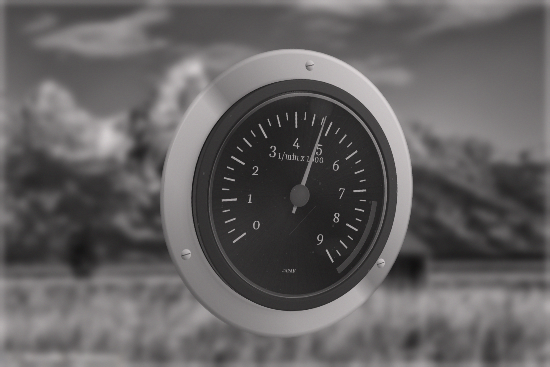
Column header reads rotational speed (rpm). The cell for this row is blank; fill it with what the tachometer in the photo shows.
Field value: 4750 rpm
